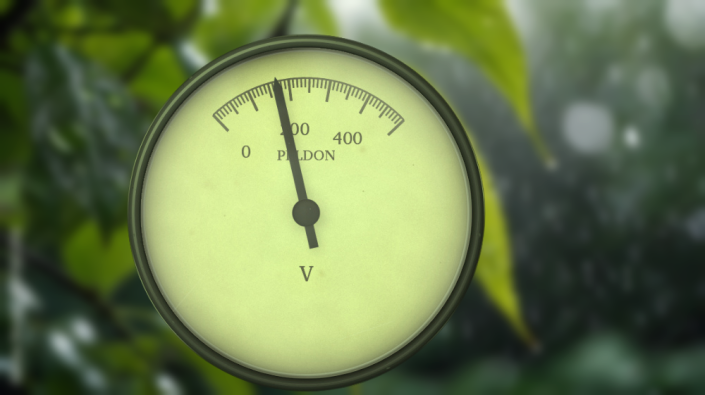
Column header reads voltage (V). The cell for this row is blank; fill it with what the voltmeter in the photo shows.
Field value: 170 V
